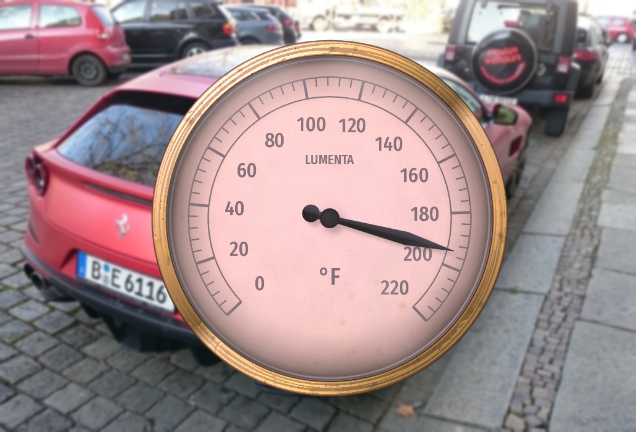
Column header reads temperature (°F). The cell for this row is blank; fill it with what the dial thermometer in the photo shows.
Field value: 194 °F
